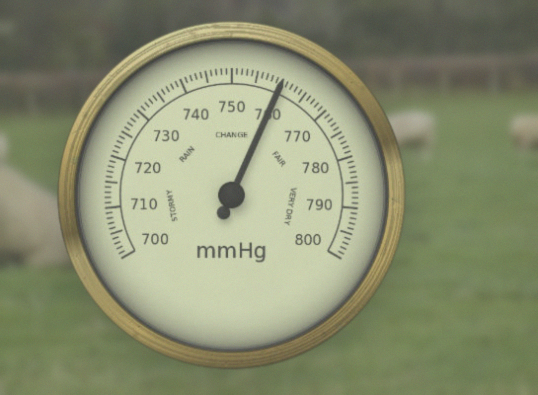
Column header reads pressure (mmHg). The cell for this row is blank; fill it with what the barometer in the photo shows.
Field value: 760 mmHg
